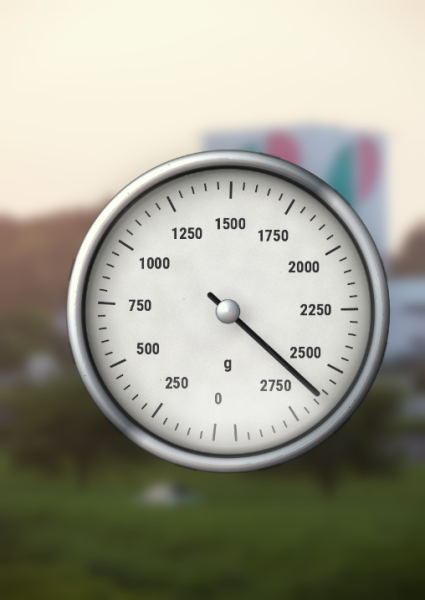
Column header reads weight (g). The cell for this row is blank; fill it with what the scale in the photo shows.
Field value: 2625 g
